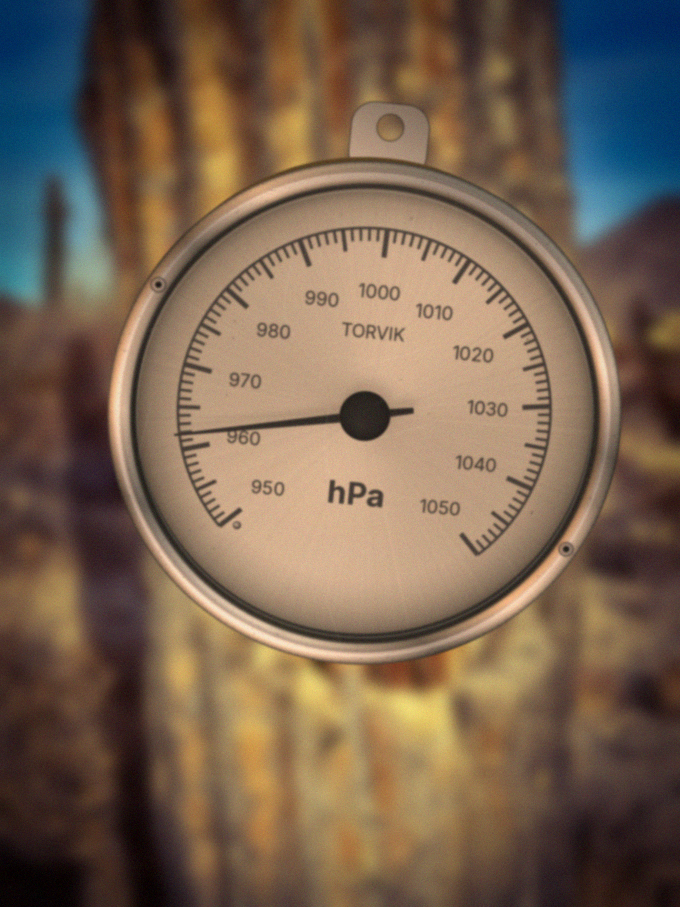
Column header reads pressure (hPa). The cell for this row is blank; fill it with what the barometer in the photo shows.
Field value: 962 hPa
